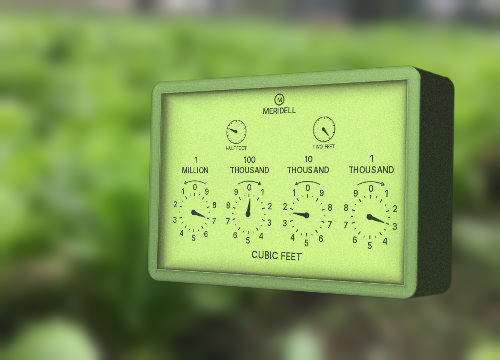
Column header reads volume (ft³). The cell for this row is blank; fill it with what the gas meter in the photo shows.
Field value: 702300 ft³
